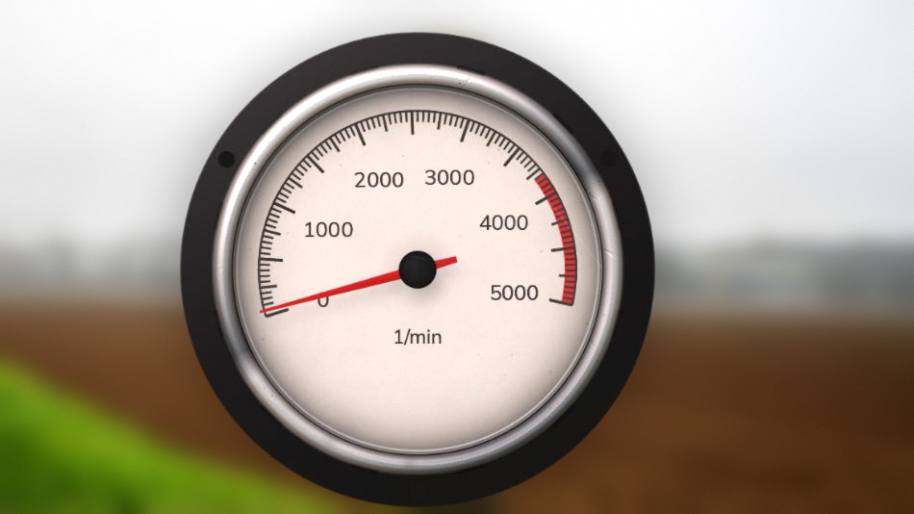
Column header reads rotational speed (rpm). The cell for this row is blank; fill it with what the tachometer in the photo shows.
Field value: 50 rpm
